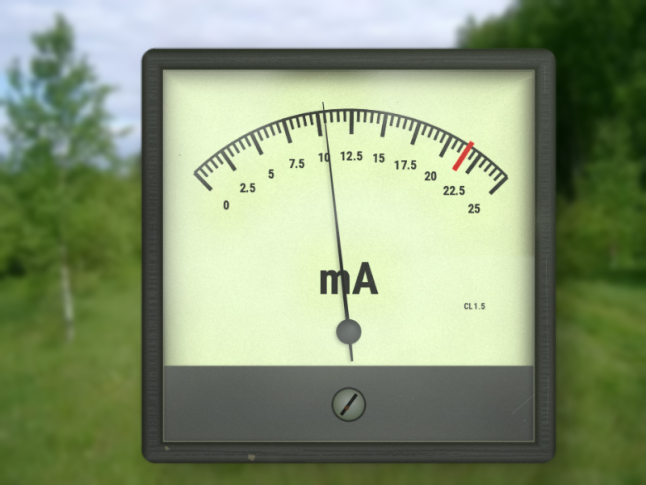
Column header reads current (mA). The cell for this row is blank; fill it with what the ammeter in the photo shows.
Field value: 10.5 mA
